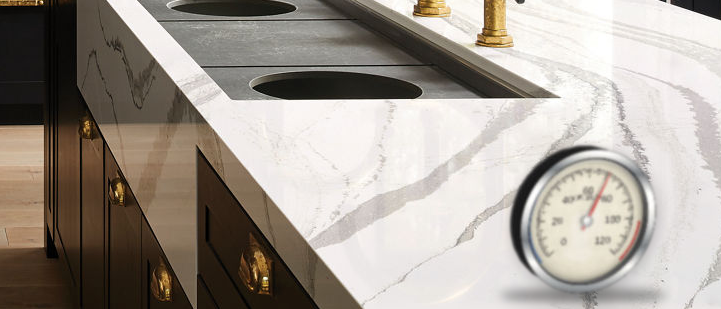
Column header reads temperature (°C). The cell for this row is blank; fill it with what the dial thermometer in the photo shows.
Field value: 70 °C
